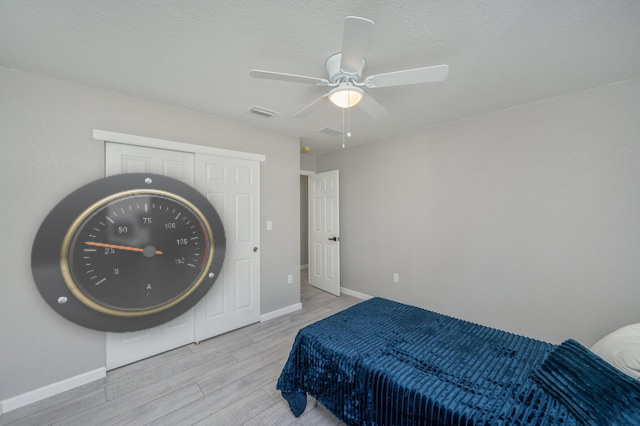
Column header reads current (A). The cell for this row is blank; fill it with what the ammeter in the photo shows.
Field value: 30 A
